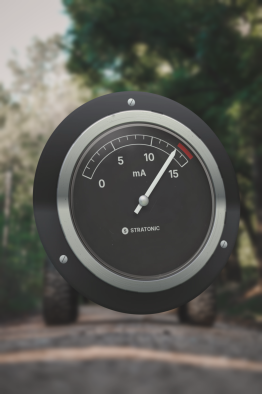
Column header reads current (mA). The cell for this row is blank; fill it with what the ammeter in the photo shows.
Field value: 13 mA
